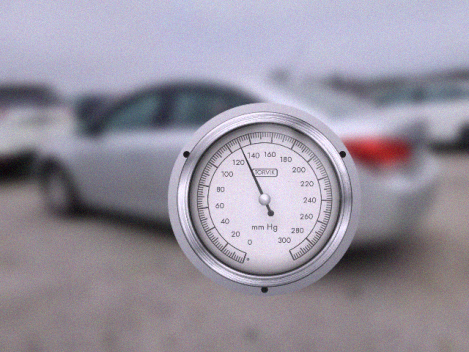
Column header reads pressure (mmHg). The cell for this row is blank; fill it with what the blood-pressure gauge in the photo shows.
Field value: 130 mmHg
